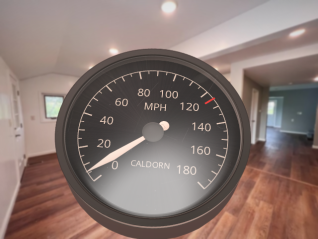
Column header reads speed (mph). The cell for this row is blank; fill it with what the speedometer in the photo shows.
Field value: 5 mph
